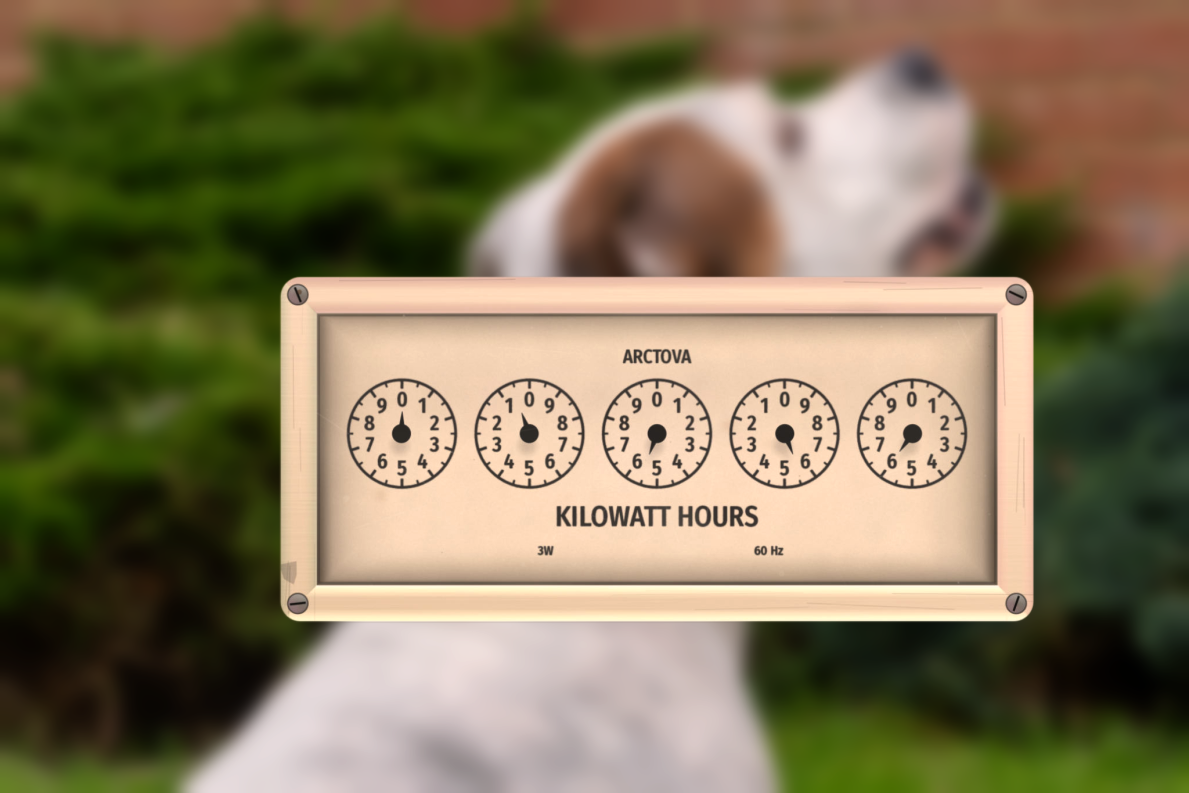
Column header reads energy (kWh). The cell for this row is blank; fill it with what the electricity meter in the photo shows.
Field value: 556 kWh
